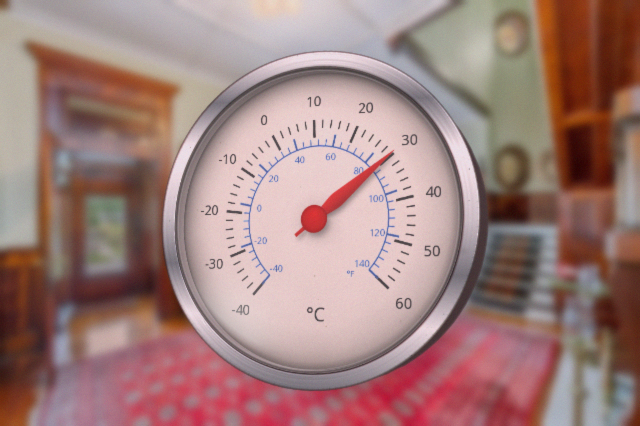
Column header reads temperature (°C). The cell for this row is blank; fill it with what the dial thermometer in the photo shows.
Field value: 30 °C
